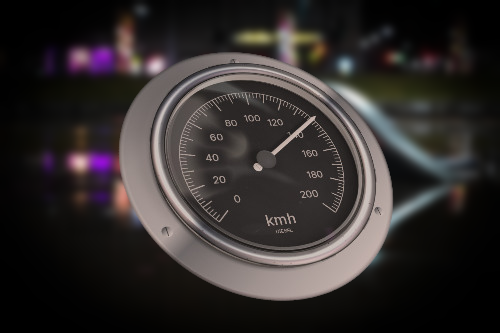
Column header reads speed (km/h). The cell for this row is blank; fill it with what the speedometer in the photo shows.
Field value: 140 km/h
